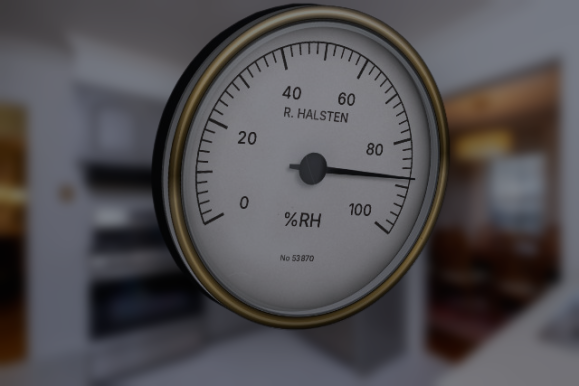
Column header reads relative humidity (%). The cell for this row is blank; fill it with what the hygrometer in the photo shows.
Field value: 88 %
